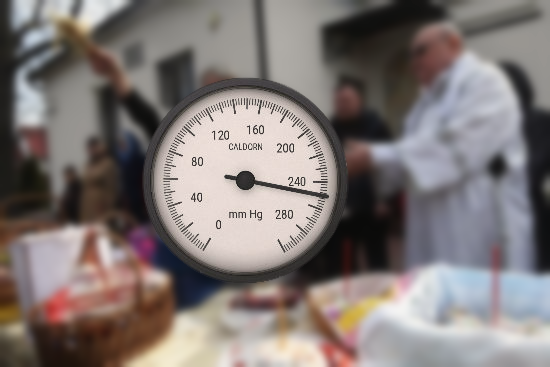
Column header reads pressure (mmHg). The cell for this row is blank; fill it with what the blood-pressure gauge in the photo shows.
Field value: 250 mmHg
